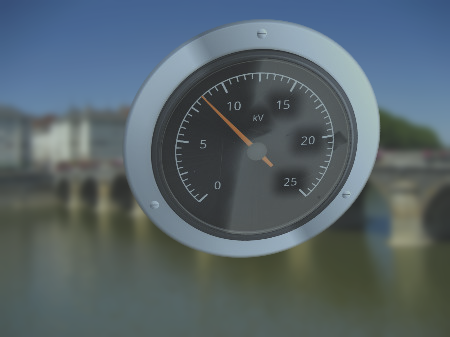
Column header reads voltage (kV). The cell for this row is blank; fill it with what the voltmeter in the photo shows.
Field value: 8.5 kV
